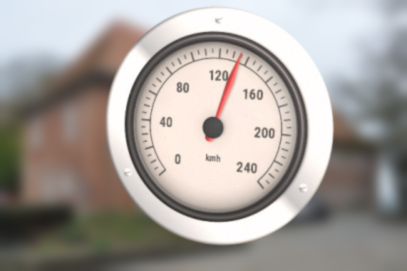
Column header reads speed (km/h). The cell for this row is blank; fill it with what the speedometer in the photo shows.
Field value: 135 km/h
